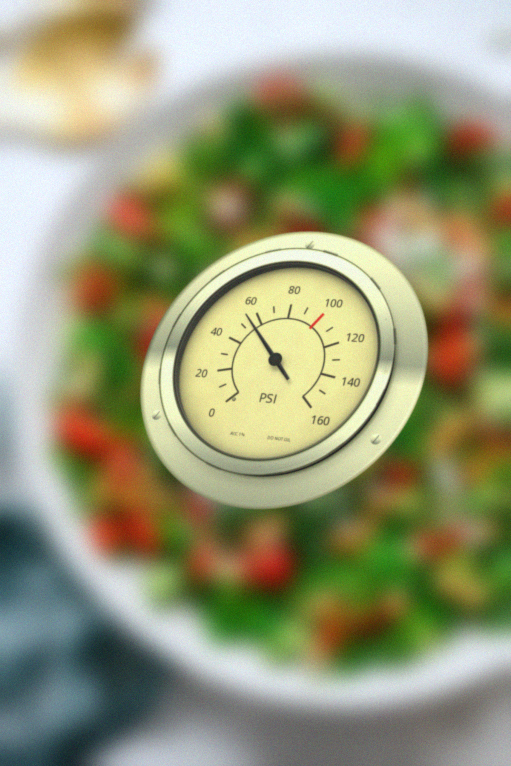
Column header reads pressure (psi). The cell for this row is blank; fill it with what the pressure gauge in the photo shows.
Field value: 55 psi
